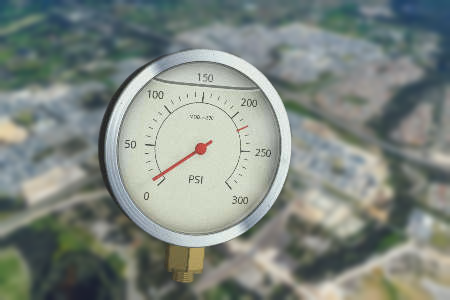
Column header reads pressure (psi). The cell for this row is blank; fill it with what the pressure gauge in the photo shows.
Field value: 10 psi
